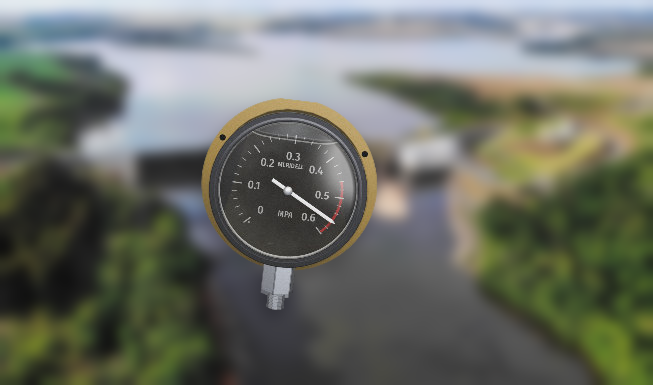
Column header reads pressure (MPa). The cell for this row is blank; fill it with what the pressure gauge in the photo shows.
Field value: 0.56 MPa
